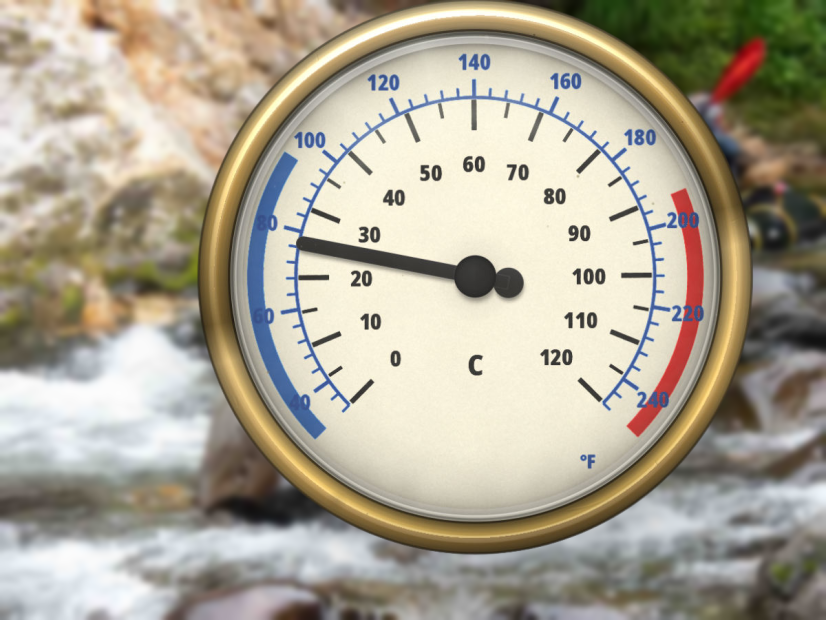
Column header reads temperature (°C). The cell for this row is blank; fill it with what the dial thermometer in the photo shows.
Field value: 25 °C
